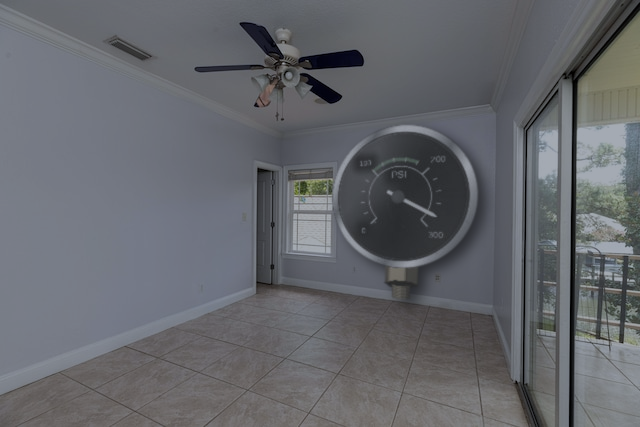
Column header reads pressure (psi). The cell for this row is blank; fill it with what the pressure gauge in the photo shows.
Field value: 280 psi
